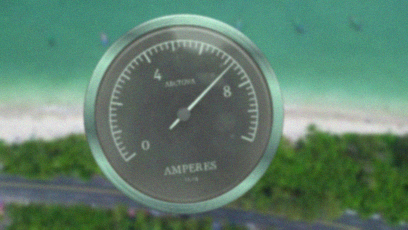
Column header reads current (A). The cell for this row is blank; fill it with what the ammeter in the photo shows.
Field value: 7.2 A
